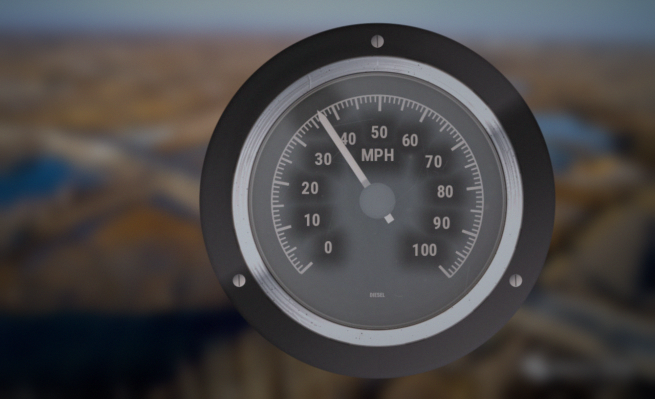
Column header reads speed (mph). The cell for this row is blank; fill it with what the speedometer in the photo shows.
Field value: 37 mph
